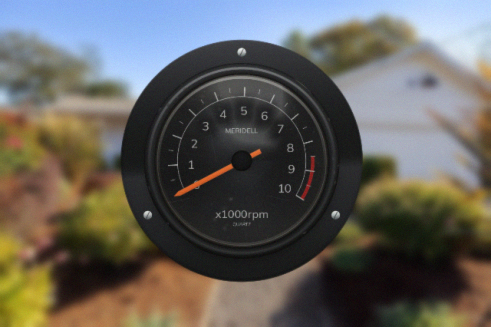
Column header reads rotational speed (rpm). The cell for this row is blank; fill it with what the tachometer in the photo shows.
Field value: 0 rpm
